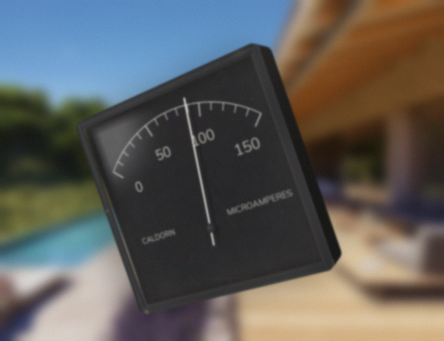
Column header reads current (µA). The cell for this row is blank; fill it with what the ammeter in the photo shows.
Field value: 90 µA
